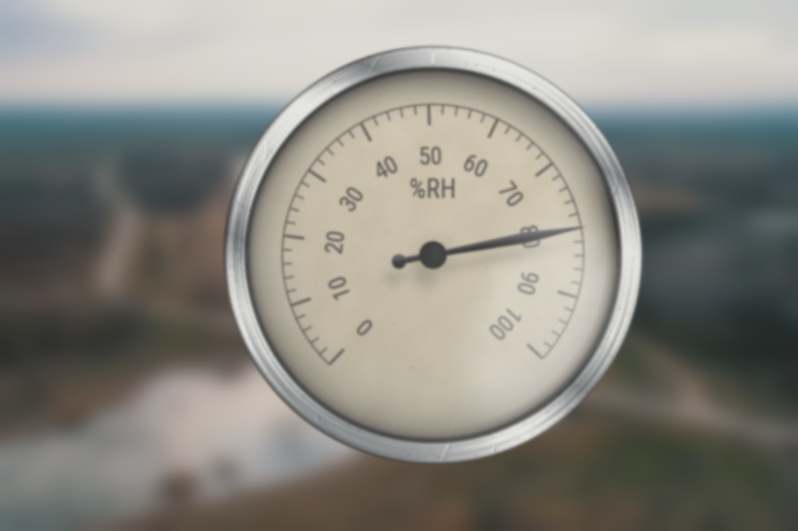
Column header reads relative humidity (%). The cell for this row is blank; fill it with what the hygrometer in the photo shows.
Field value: 80 %
